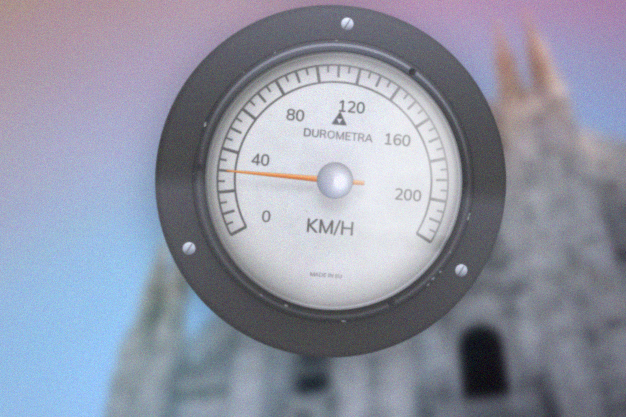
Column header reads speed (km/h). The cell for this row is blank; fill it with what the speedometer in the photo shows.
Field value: 30 km/h
